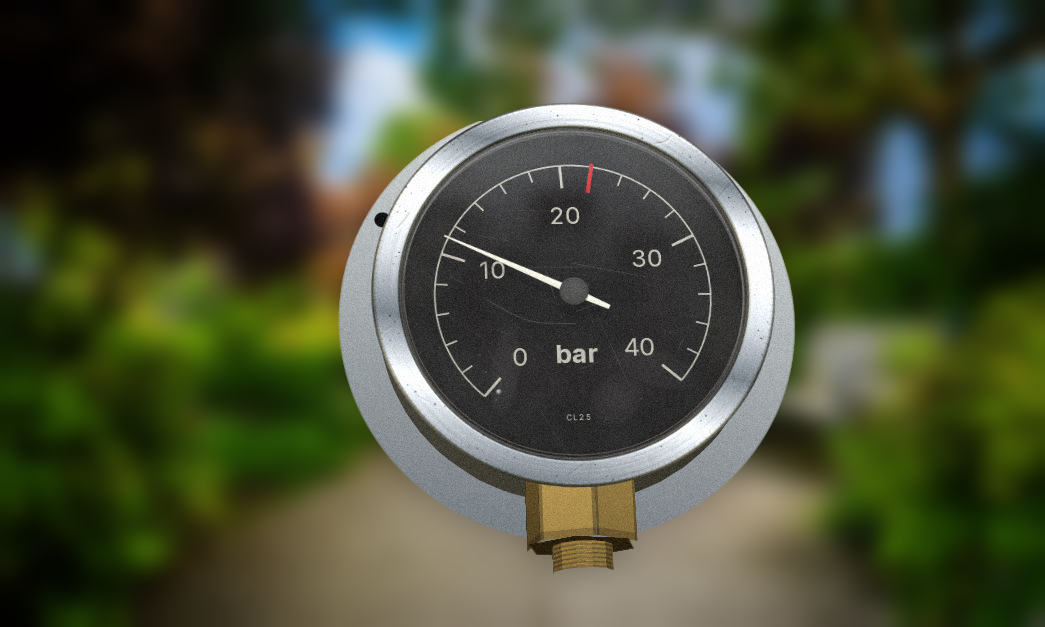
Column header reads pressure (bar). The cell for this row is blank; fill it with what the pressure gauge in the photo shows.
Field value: 11 bar
